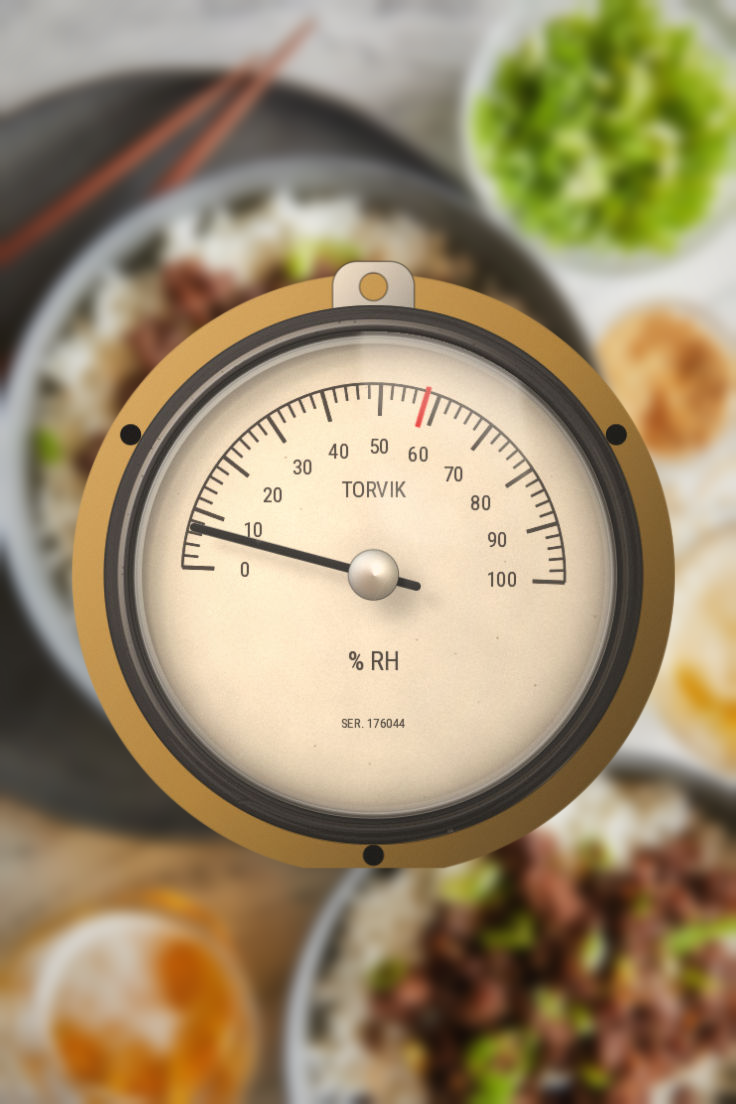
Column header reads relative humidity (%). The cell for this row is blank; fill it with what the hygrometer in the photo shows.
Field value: 7 %
